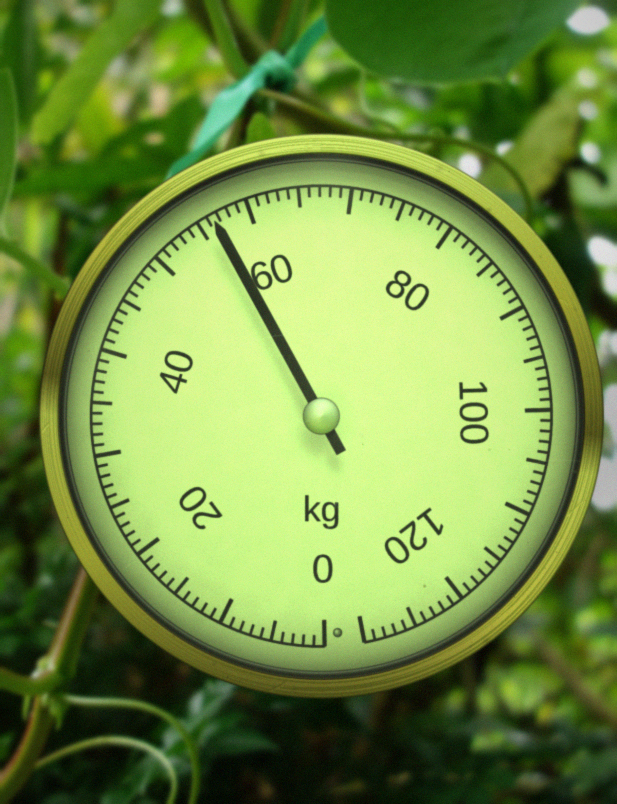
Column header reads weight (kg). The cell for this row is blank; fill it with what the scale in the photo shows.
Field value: 56.5 kg
